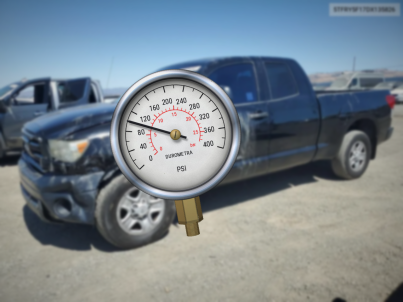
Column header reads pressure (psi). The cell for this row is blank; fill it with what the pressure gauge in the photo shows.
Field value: 100 psi
